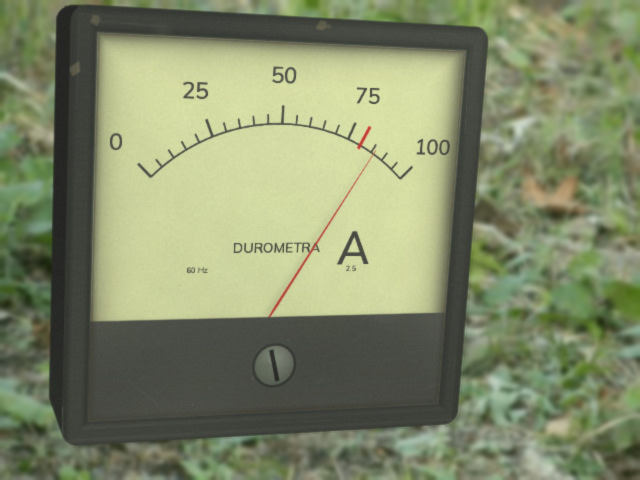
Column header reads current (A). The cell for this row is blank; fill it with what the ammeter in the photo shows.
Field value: 85 A
